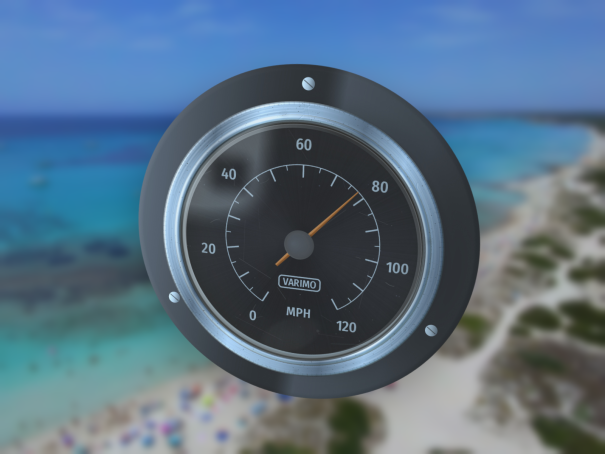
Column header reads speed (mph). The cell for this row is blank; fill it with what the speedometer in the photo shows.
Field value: 77.5 mph
